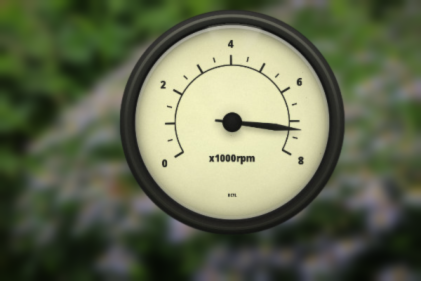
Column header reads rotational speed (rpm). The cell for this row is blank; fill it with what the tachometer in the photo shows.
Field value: 7250 rpm
